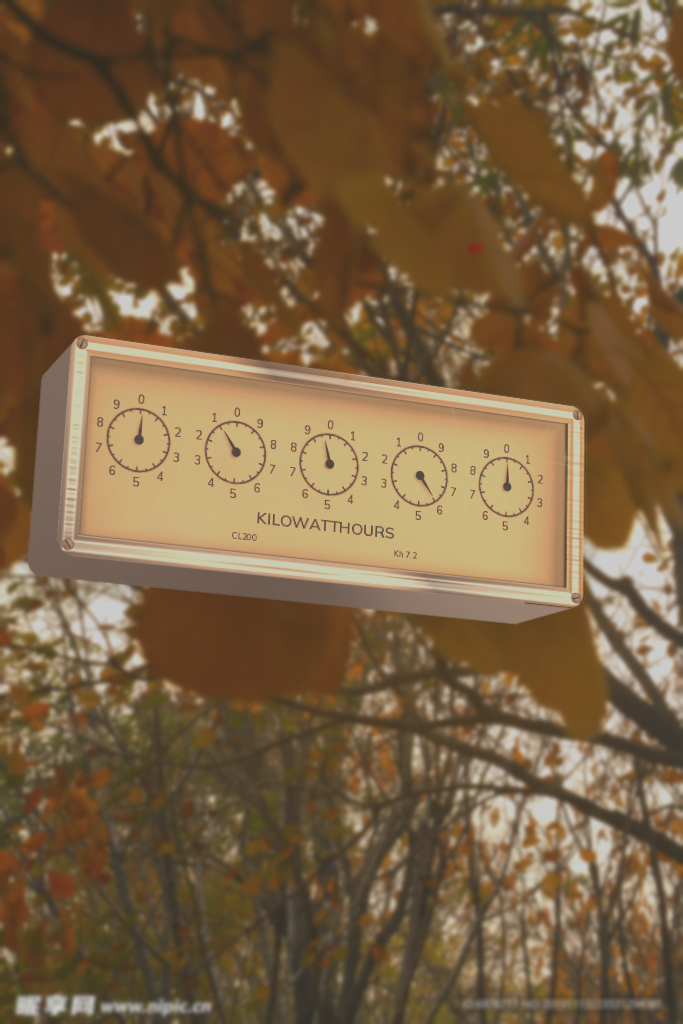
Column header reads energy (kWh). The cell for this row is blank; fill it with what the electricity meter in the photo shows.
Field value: 960 kWh
